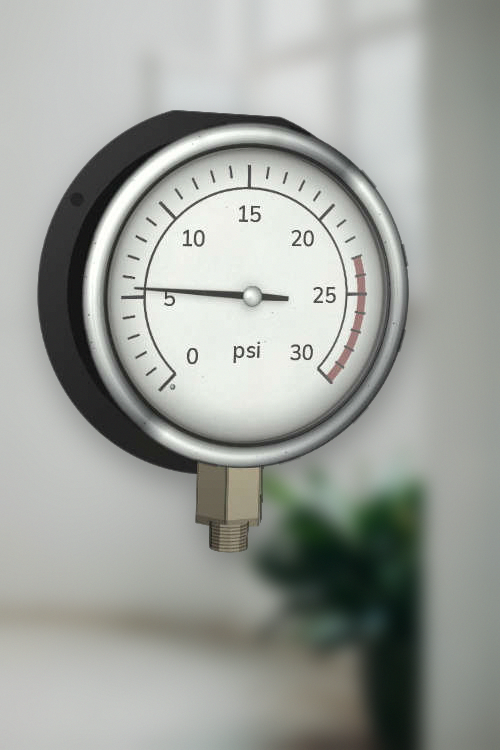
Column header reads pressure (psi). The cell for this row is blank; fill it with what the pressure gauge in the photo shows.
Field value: 5.5 psi
